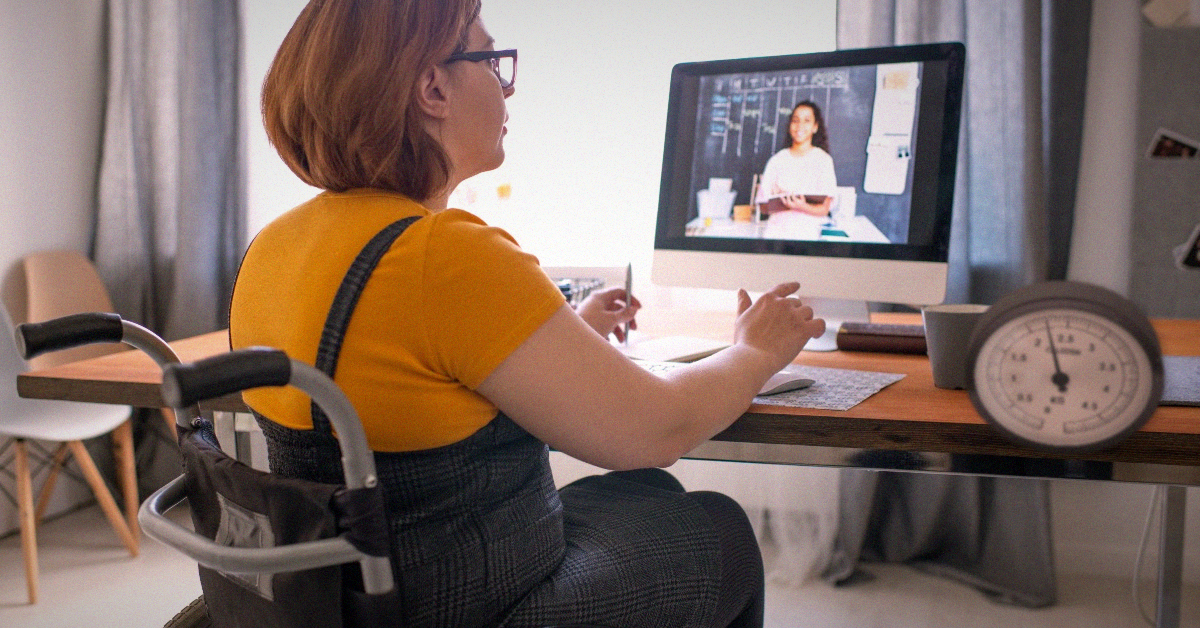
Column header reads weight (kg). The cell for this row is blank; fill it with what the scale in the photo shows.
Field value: 2.25 kg
